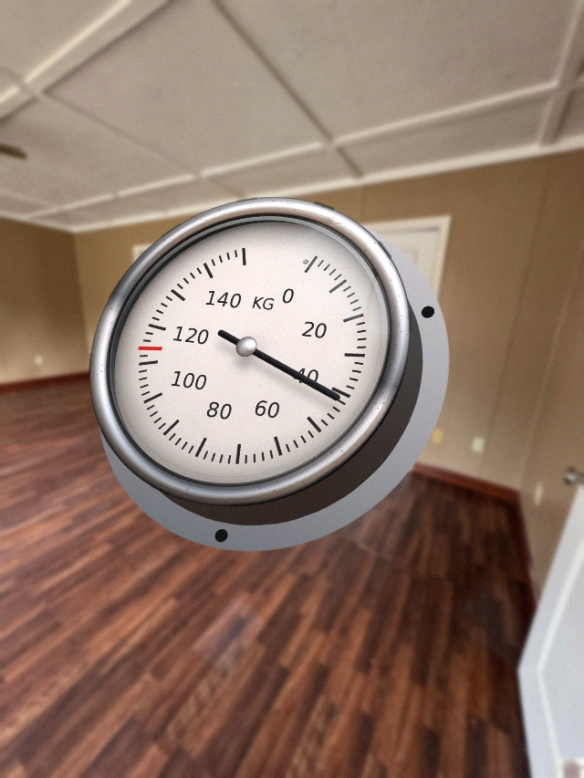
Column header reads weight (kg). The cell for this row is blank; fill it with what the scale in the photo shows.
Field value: 42 kg
